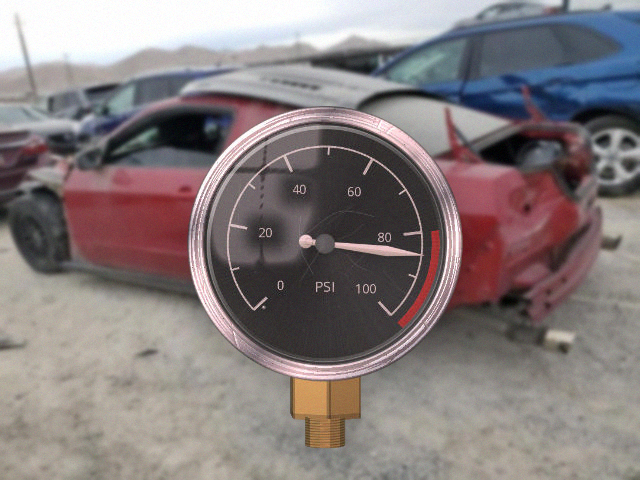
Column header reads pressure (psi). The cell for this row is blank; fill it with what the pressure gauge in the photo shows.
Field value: 85 psi
